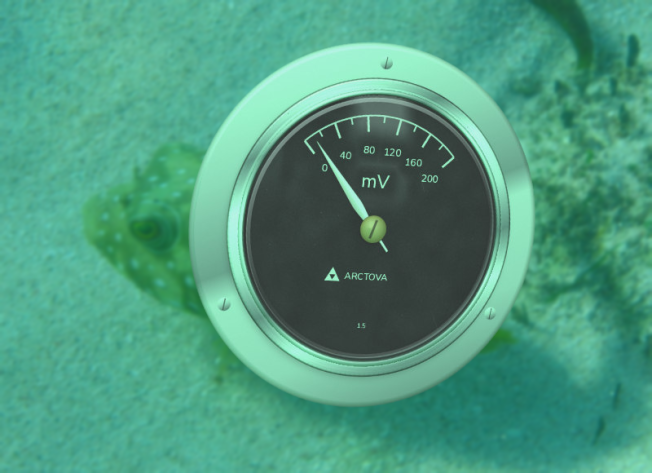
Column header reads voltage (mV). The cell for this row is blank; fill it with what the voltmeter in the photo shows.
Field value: 10 mV
